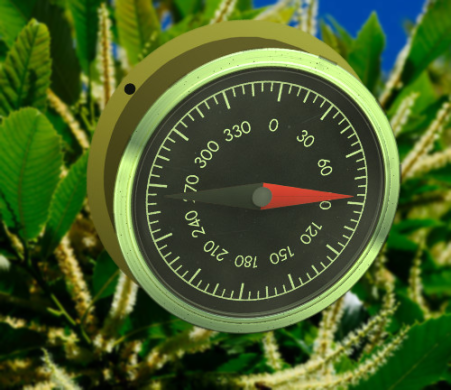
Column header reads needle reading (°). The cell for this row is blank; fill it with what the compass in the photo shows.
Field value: 85 °
